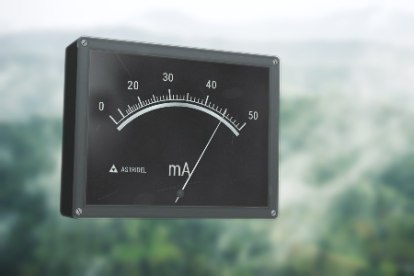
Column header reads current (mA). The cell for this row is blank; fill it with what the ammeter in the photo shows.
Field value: 45 mA
